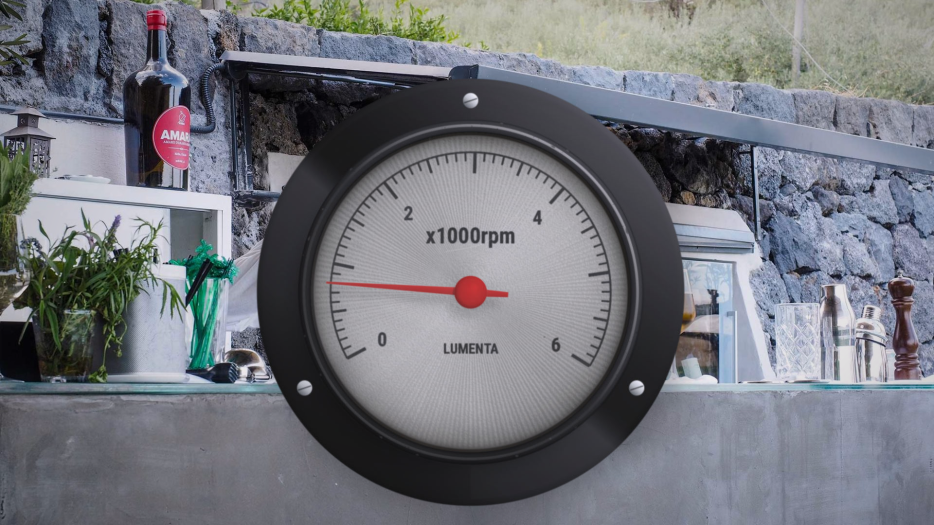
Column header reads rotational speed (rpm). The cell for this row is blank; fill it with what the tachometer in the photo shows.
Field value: 800 rpm
